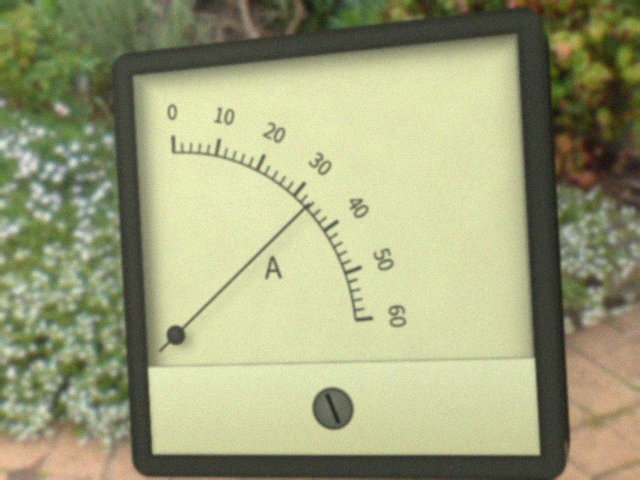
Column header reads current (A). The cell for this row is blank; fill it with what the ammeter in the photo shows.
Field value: 34 A
